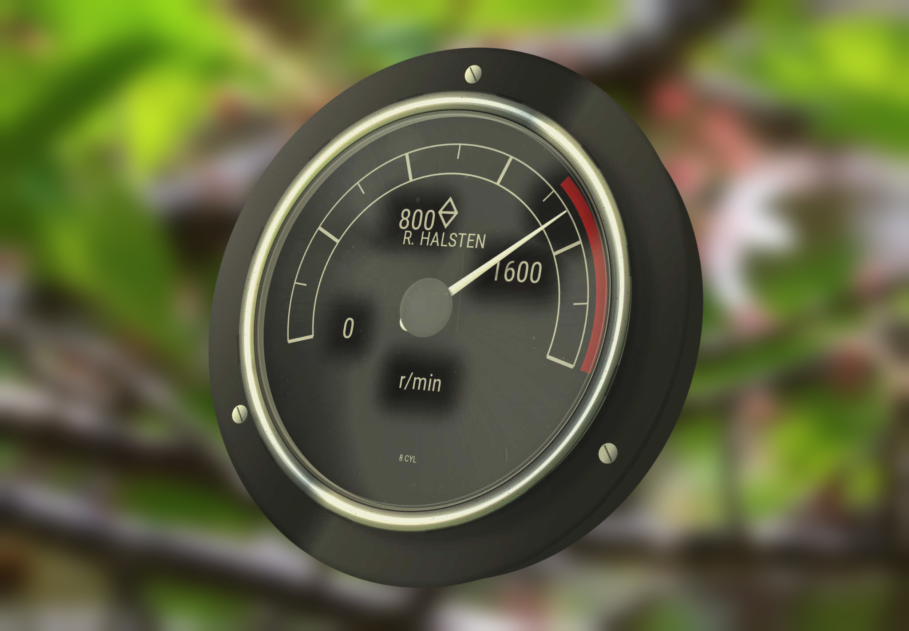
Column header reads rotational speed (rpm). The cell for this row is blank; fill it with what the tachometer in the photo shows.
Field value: 1500 rpm
